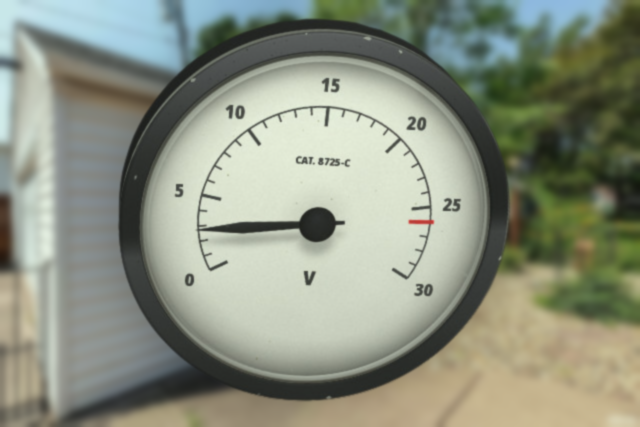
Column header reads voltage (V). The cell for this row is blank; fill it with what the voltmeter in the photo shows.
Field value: 3 V
